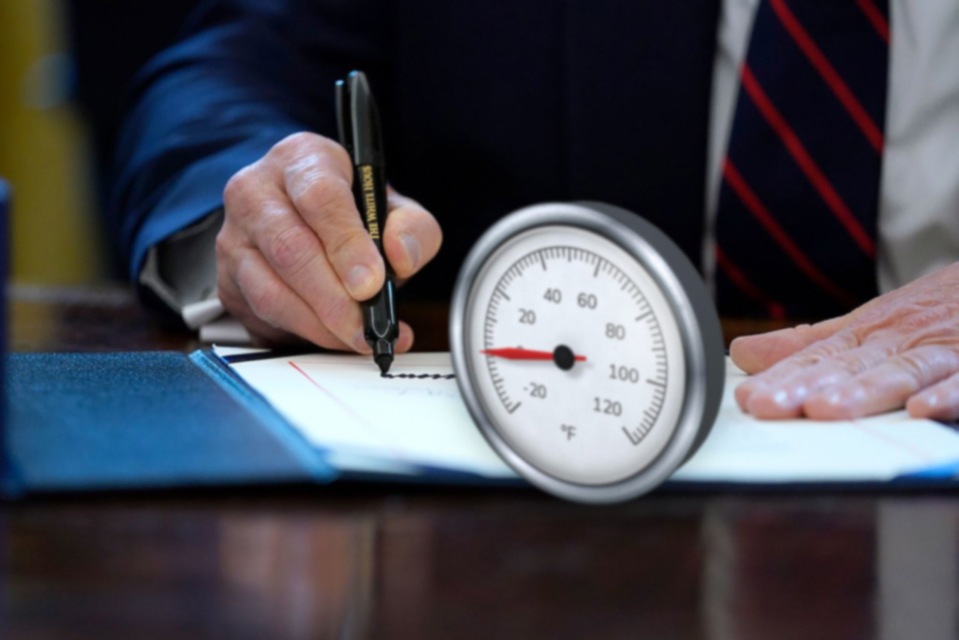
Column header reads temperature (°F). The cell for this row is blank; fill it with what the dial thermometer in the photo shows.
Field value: 0 °F
